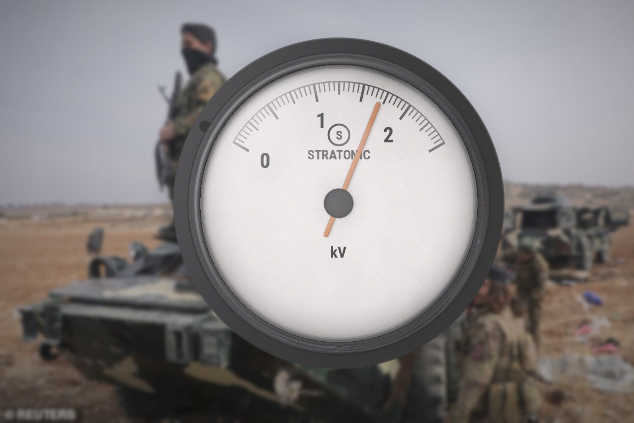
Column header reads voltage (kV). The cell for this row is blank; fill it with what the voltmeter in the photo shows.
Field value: 1.7 kV
